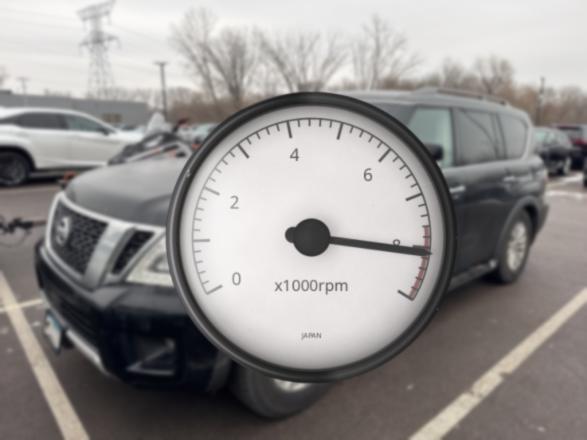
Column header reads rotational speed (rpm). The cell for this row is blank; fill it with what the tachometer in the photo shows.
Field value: 8100 rpm
